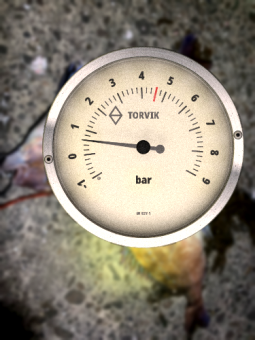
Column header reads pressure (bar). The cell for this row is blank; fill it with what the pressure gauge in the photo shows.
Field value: 0.6 bar
